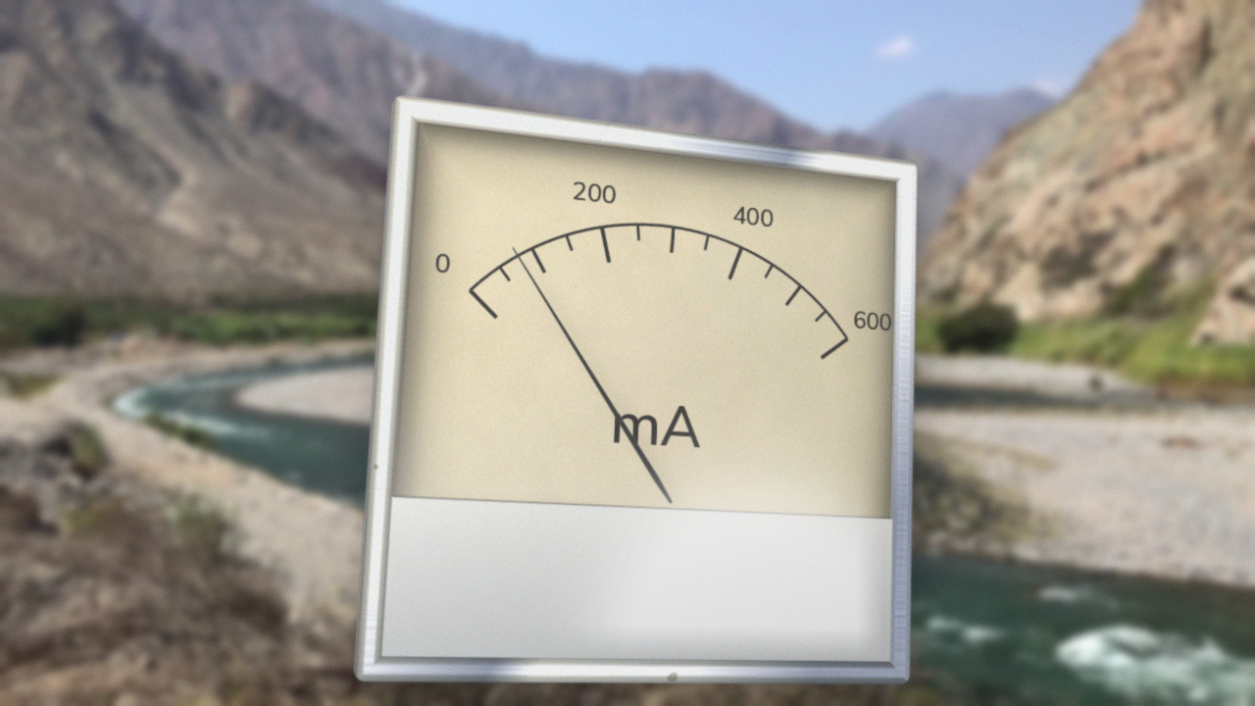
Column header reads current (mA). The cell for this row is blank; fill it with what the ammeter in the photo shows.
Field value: 75 mA
